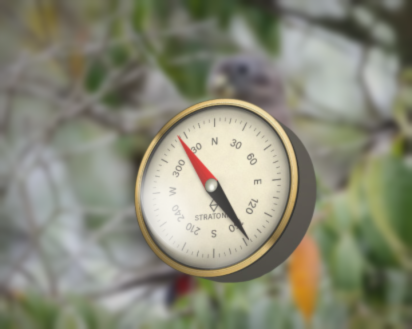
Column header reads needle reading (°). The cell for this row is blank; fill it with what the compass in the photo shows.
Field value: 325 °
